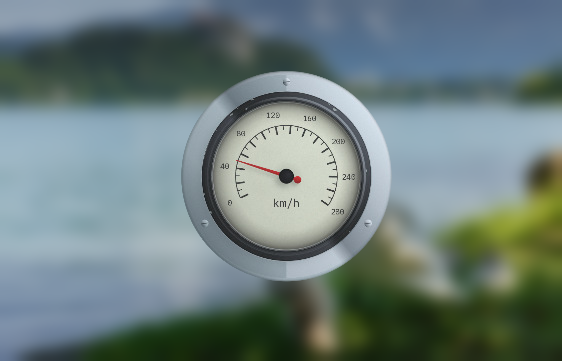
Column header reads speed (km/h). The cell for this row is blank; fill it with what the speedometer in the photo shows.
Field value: 50 km/h
